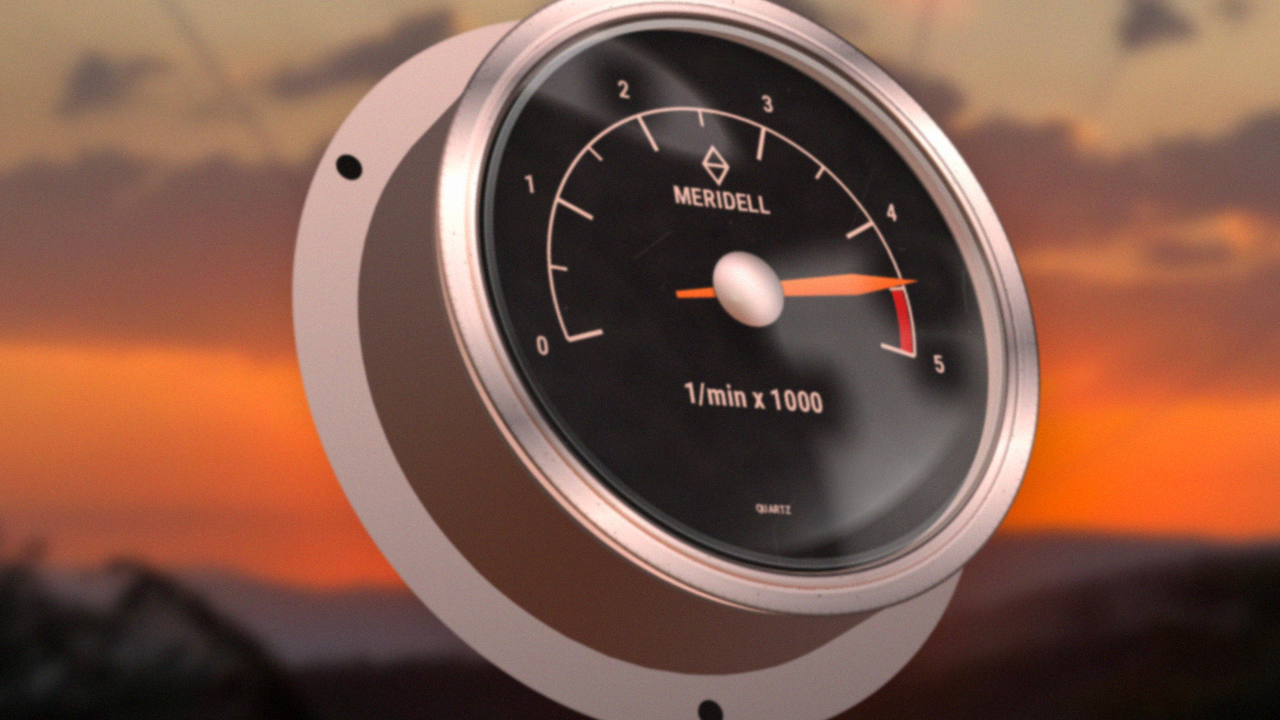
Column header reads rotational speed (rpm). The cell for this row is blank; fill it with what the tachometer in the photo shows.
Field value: 4500 rpm
